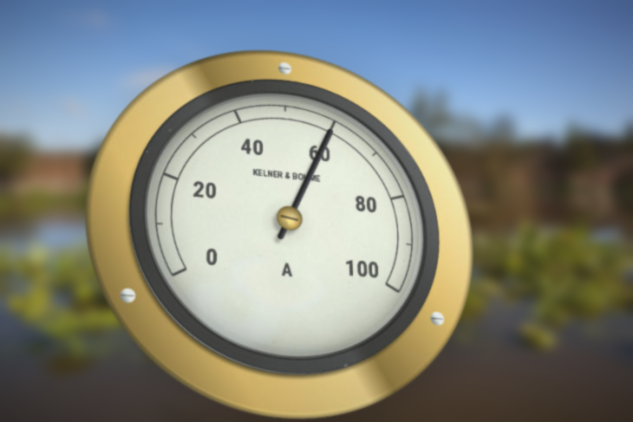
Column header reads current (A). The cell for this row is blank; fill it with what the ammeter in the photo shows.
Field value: 60 A
